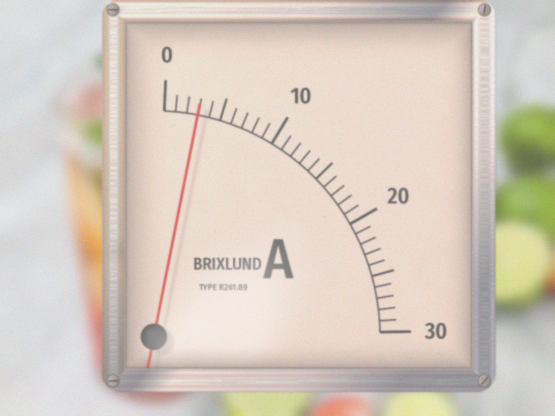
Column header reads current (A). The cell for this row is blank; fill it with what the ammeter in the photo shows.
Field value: 3 A
